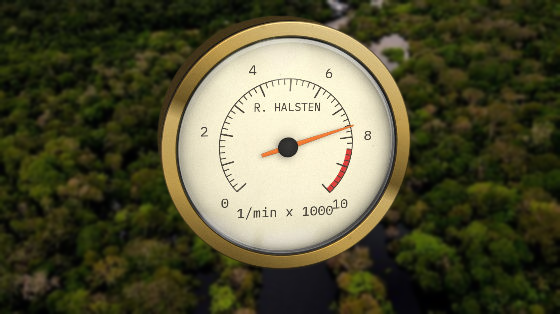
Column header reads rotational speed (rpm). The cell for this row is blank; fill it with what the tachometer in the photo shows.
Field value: 7600 rpm
